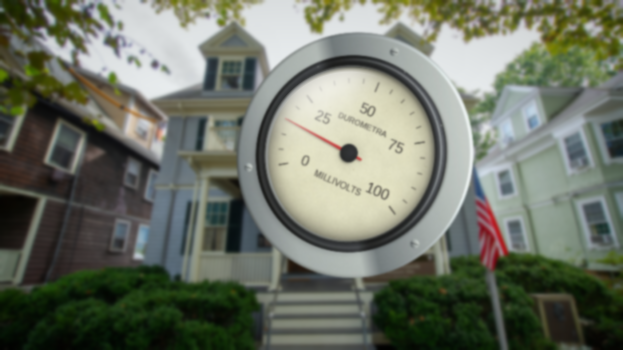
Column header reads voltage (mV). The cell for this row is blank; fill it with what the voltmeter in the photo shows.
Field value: 15 mV
